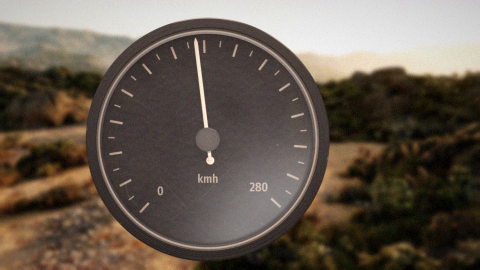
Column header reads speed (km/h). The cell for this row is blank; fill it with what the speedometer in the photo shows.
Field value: 135 km/h
